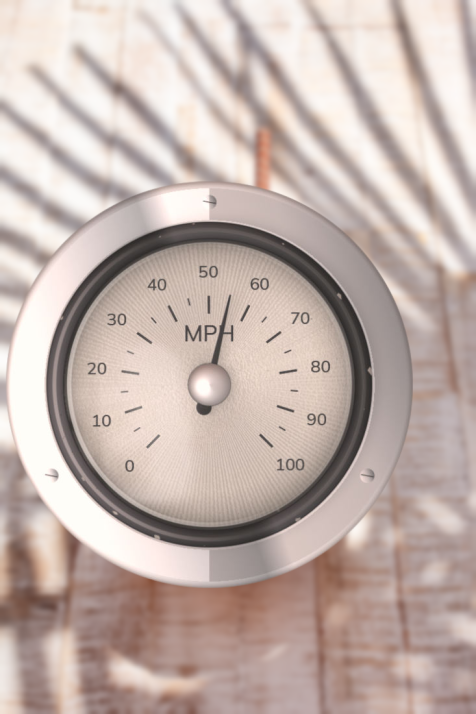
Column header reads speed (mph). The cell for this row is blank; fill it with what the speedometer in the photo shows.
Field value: 55 mph
